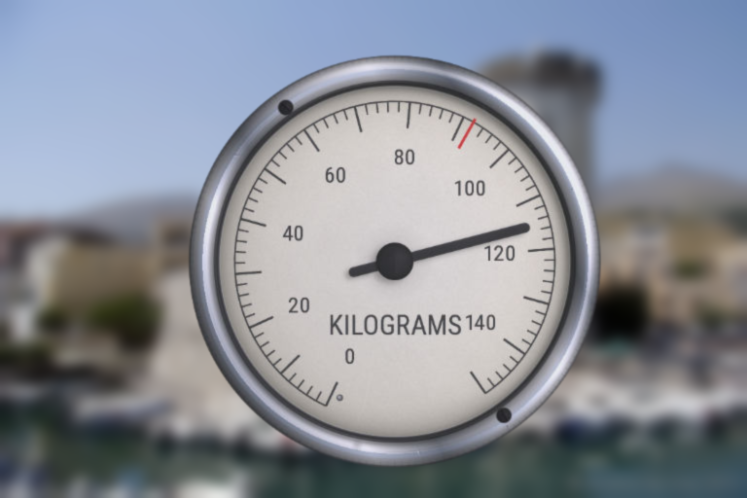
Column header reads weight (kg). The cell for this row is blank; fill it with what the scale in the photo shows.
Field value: 115 kg
